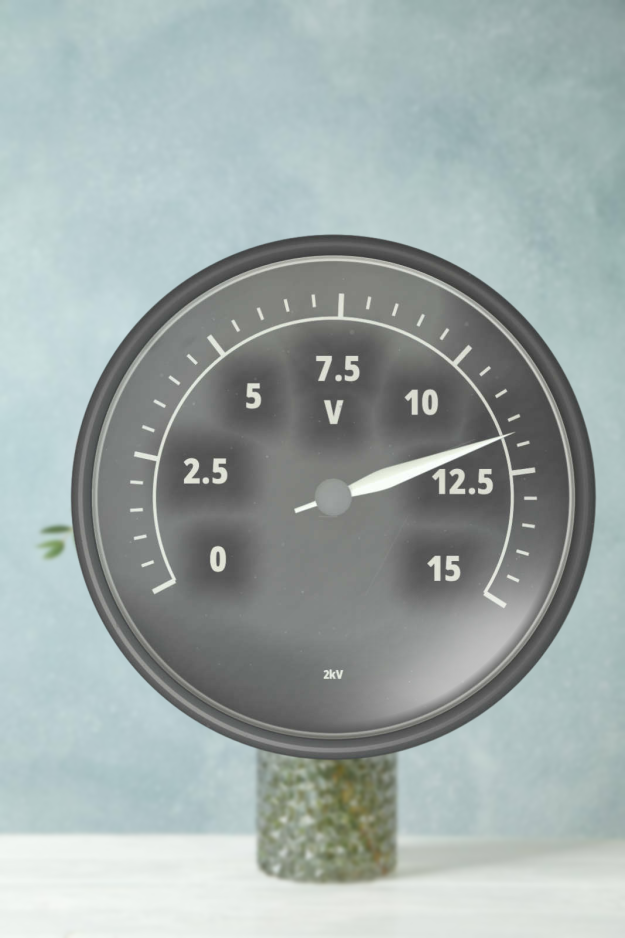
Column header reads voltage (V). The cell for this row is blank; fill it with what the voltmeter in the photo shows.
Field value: 11.75 V
